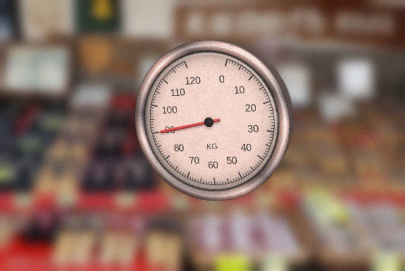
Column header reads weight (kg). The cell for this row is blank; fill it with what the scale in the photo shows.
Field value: 90 kg
